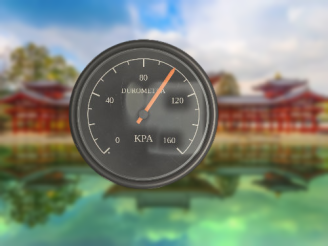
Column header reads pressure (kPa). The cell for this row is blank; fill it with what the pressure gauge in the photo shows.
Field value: 100 kPa
